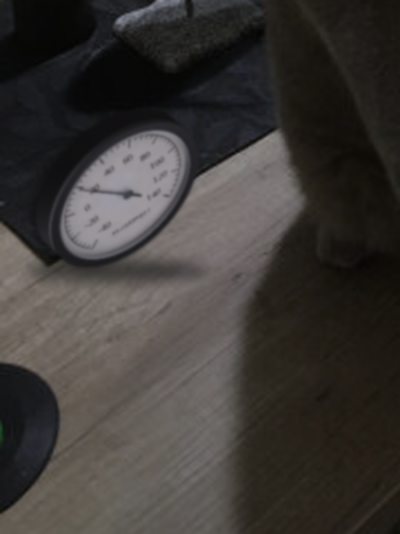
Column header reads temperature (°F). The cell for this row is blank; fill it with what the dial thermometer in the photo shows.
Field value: 20 °F
